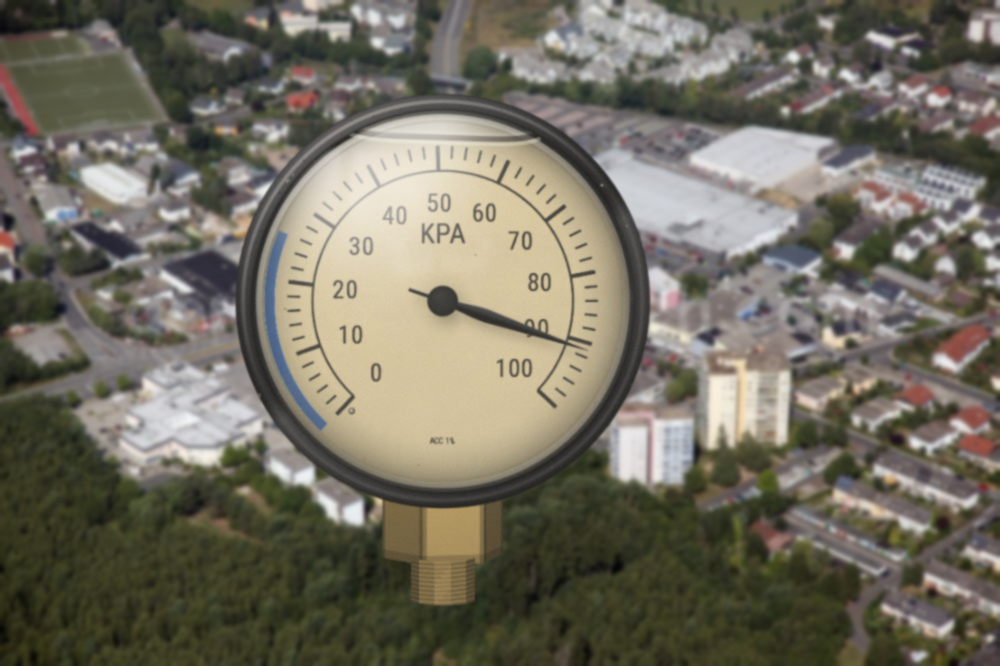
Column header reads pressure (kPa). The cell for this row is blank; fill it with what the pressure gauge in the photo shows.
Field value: 91 kPa
